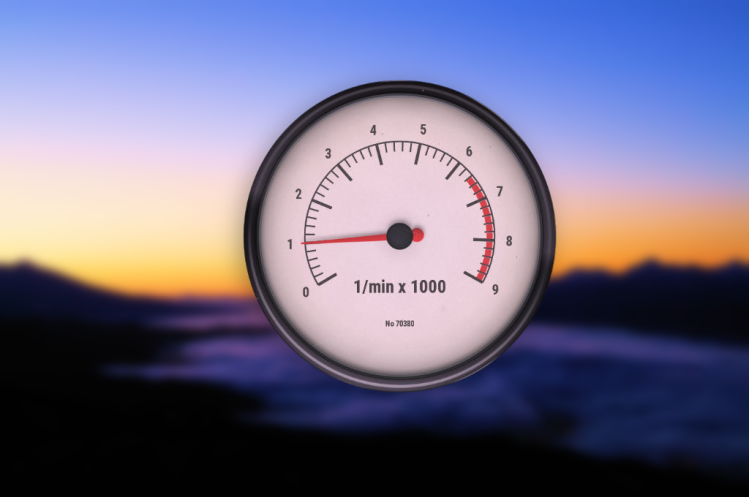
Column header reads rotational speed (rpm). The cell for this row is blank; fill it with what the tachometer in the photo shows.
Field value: 1000 rpm
